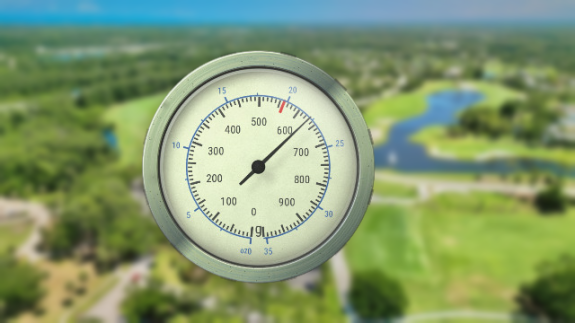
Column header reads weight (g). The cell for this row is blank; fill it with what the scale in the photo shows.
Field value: 630 g
